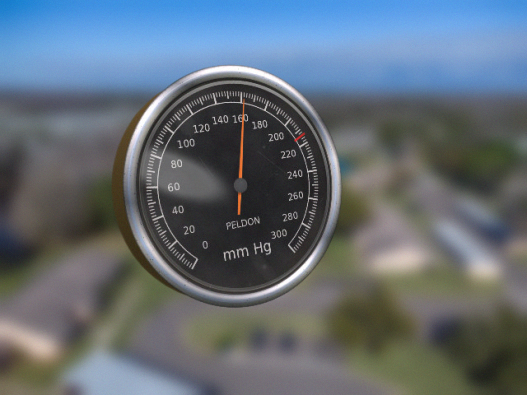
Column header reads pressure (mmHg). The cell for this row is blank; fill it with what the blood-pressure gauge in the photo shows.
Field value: 160 mmHg
